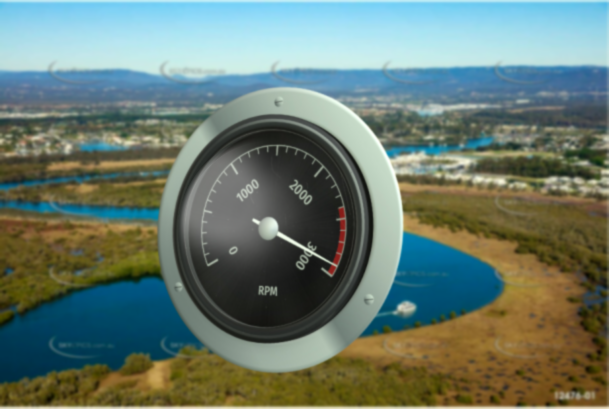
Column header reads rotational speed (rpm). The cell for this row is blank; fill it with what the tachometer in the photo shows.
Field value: 2900 rpm
